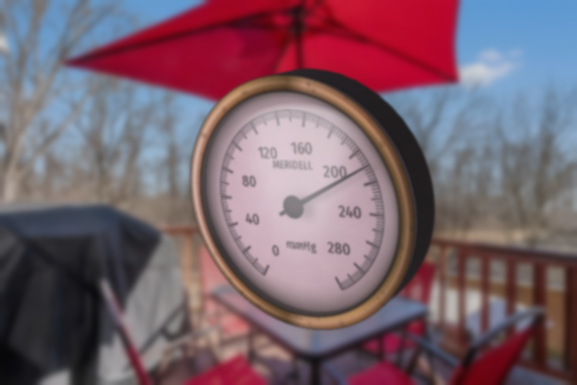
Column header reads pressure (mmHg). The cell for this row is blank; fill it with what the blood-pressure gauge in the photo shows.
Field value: 210 mmHg
